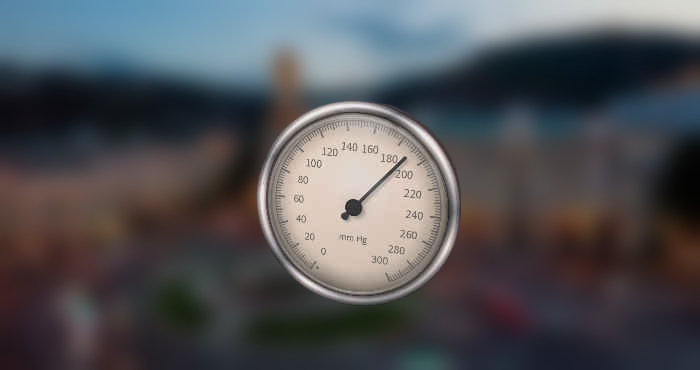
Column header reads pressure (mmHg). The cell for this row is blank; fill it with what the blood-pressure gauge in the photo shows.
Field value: 190 mmHg
